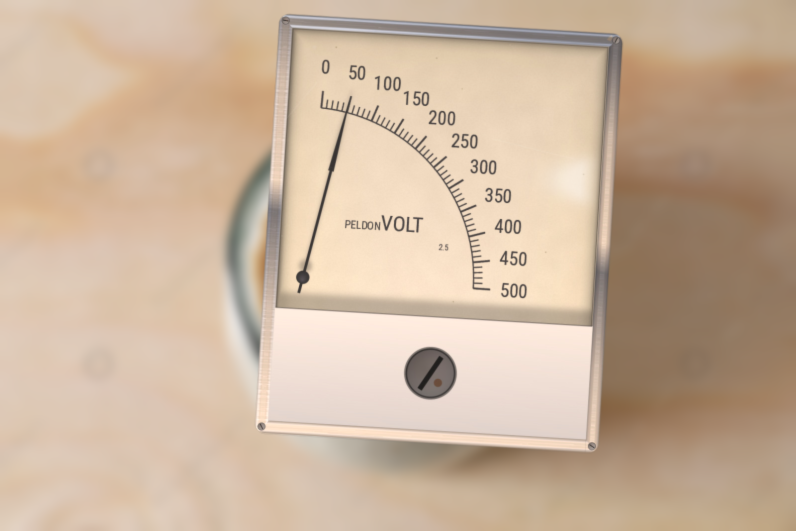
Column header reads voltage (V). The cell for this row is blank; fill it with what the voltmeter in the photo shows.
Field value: 50 V
